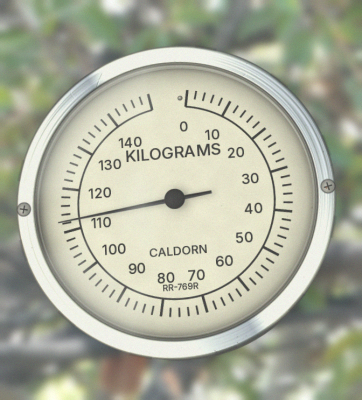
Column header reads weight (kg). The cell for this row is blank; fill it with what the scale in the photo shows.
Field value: 112 kg
